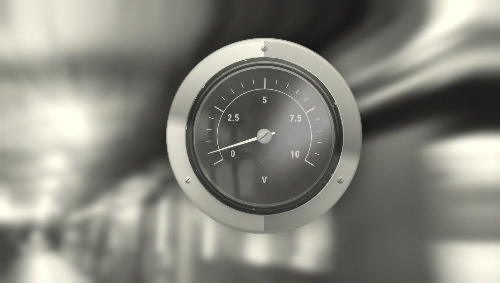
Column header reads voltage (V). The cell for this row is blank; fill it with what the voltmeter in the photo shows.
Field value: 0.5 V
